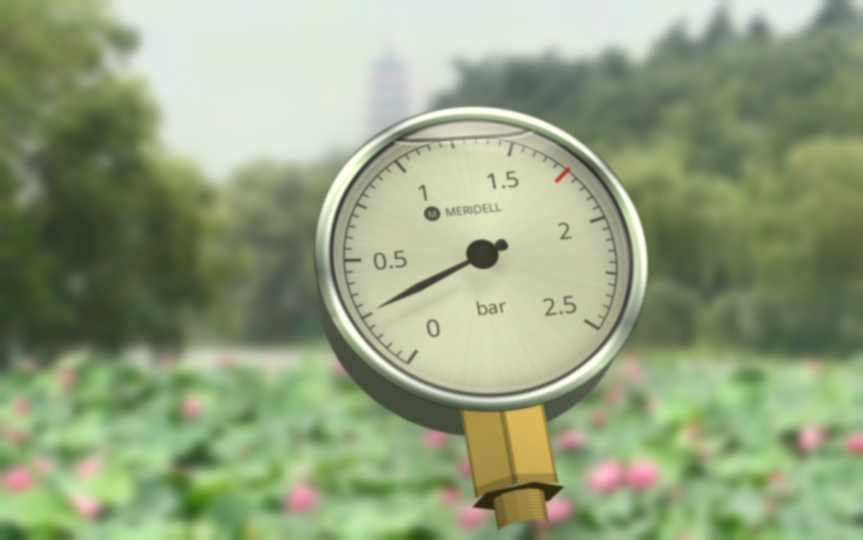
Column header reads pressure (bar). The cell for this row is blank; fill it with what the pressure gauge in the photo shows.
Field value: 0.25 bar
